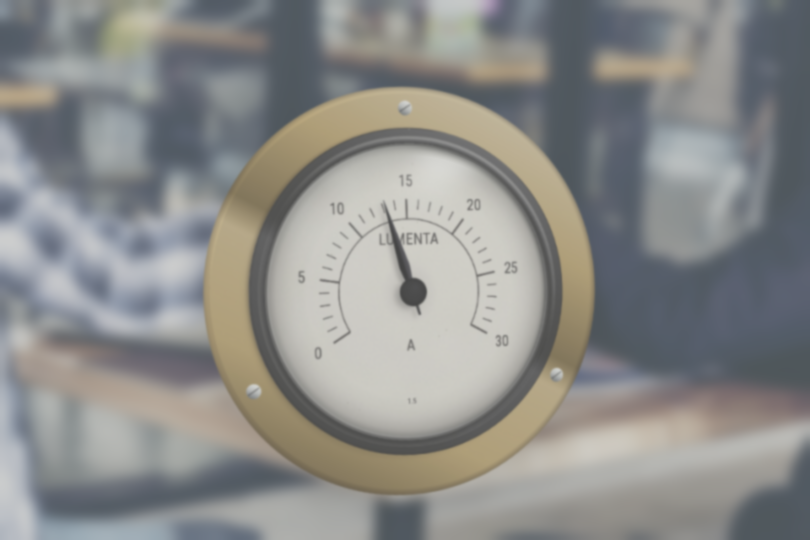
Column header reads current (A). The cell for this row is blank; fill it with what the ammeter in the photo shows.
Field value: 13 A
